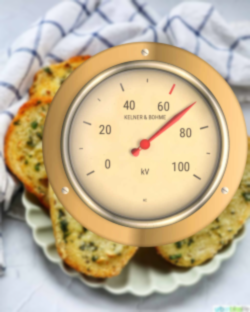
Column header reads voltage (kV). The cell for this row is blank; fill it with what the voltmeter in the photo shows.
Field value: 70 kV
